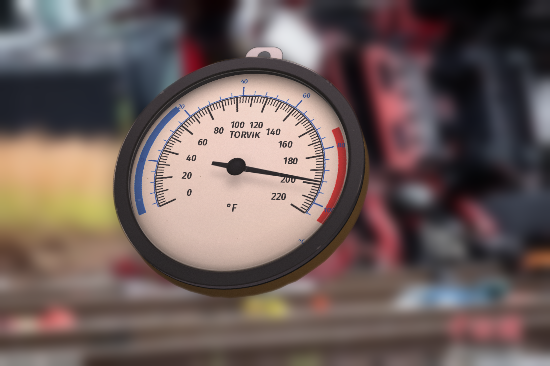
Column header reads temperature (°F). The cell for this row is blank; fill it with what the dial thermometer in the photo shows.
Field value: 200 °F
